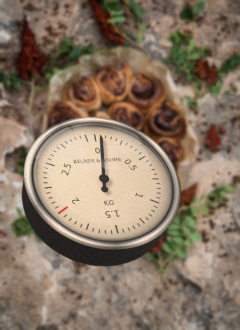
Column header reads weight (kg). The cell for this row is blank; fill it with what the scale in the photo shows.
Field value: 0.05 kg
